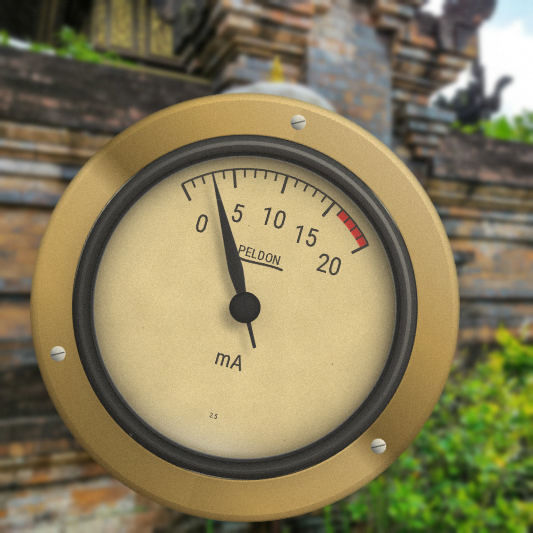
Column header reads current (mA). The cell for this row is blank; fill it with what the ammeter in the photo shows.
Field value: 3 mA
